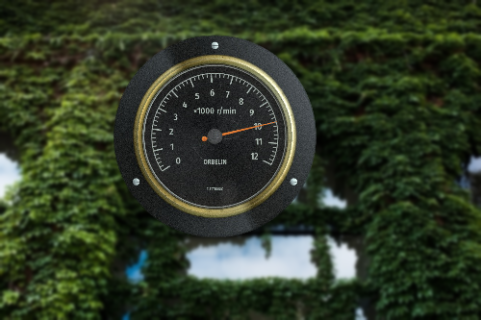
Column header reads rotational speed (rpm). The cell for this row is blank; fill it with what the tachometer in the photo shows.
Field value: 10000 rpm
